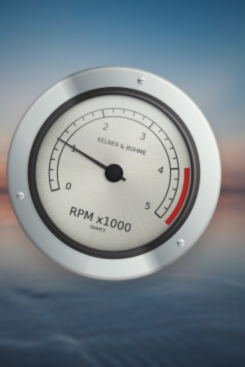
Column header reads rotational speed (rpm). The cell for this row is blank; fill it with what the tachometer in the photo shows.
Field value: 1000 rpm
